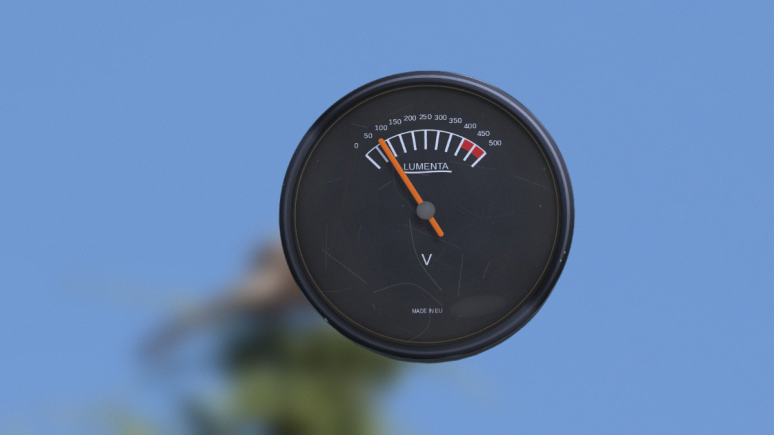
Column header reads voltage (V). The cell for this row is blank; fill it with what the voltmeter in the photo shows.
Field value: 75 V
